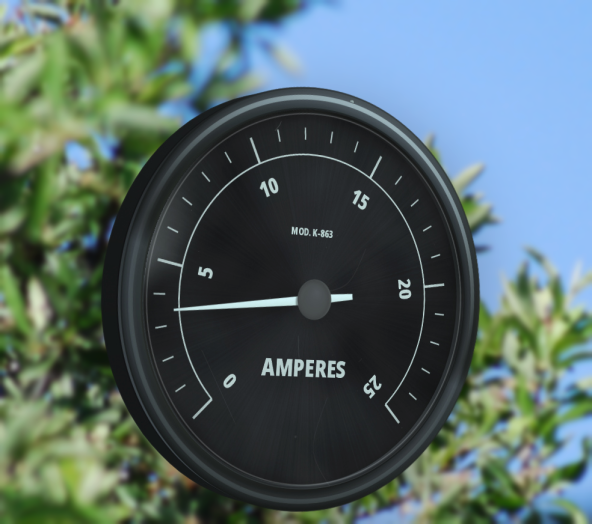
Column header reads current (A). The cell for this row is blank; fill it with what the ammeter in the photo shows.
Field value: 3.5 A
